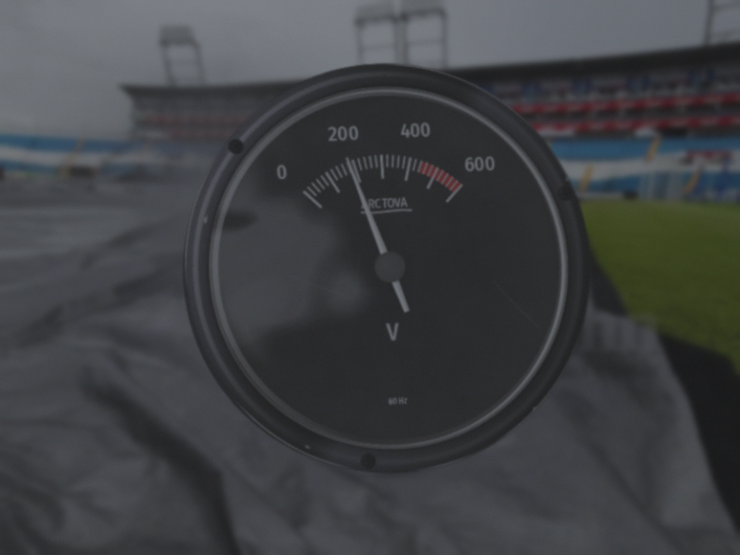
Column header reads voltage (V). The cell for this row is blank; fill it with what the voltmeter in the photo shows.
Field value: 180 V
